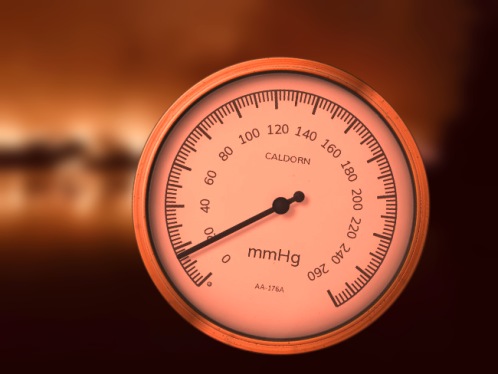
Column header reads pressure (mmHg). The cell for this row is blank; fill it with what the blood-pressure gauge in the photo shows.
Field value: 16 mmHg
